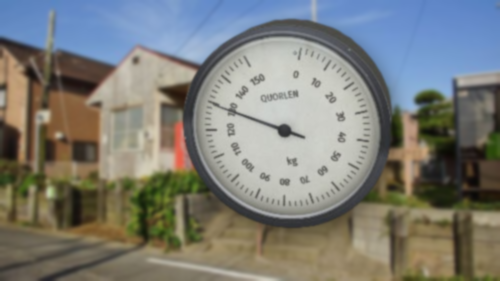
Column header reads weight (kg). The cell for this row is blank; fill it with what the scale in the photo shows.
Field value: 130 kg
